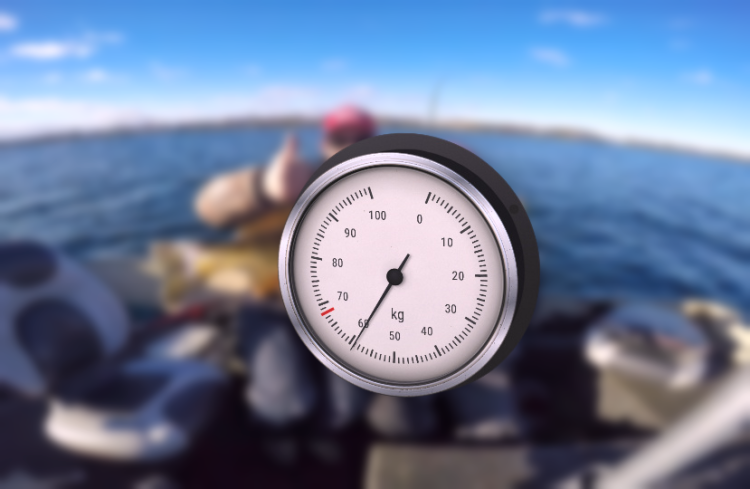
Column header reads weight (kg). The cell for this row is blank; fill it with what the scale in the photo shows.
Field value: 59 kg
